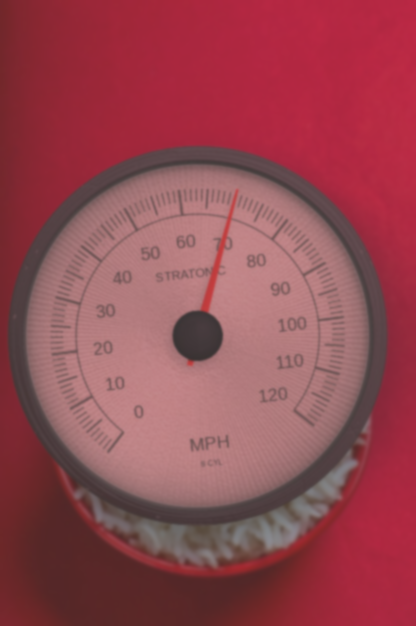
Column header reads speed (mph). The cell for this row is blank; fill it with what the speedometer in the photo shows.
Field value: 70 mph
